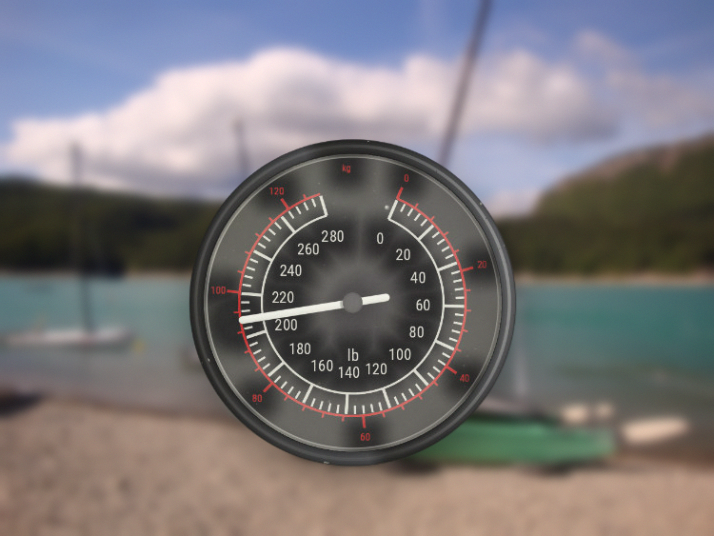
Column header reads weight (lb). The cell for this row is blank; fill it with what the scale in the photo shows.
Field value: 208 lb
